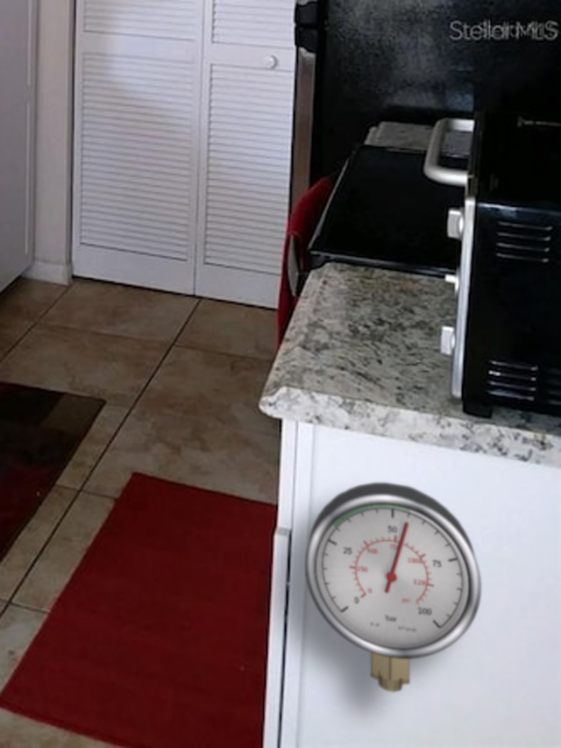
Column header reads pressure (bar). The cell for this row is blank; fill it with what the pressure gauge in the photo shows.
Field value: 55 bar
